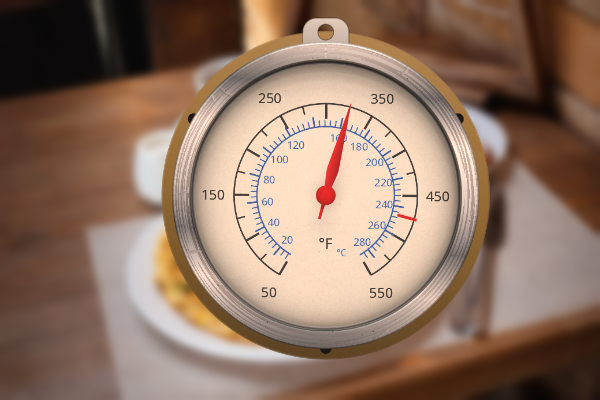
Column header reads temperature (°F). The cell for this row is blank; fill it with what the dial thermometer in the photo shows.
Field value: 325 °F
